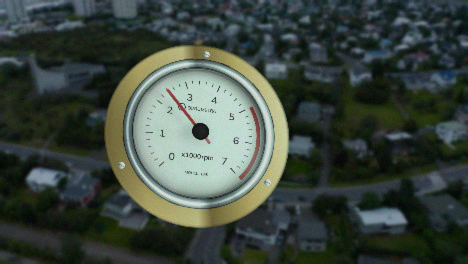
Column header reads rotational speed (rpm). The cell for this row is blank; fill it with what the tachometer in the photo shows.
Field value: 2400 rpm
